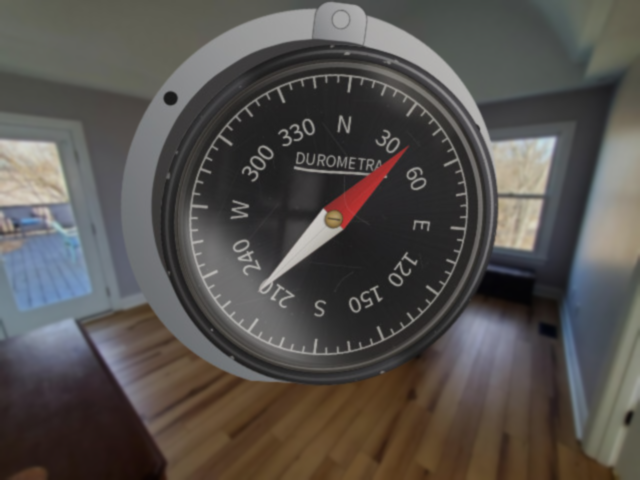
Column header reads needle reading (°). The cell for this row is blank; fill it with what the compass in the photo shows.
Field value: 40 °
